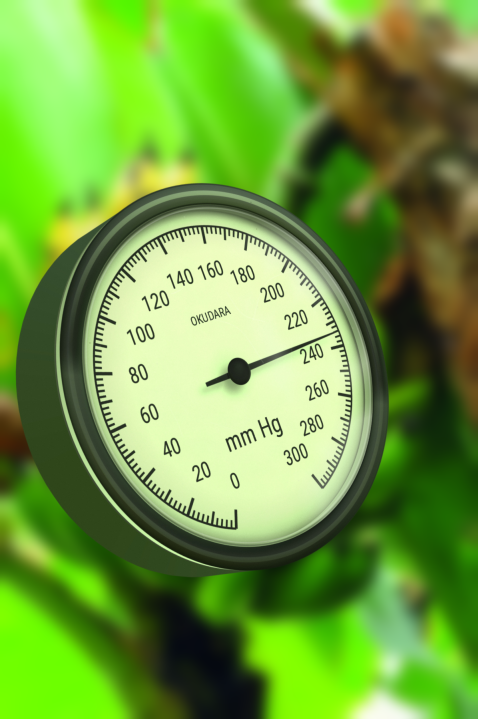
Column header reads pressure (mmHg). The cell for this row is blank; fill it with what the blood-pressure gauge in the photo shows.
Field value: 234 mmHg
